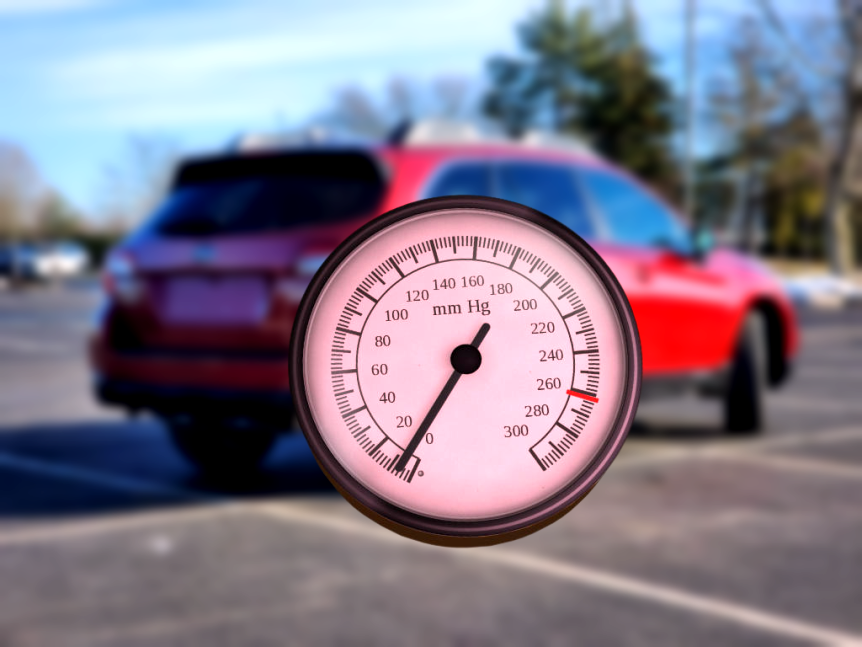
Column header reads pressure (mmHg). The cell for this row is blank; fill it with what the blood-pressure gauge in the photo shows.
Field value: 6 mmHg
